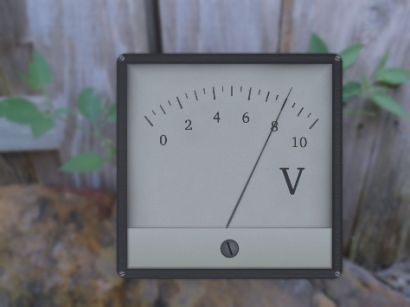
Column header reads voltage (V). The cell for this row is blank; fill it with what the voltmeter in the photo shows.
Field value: 8 V
